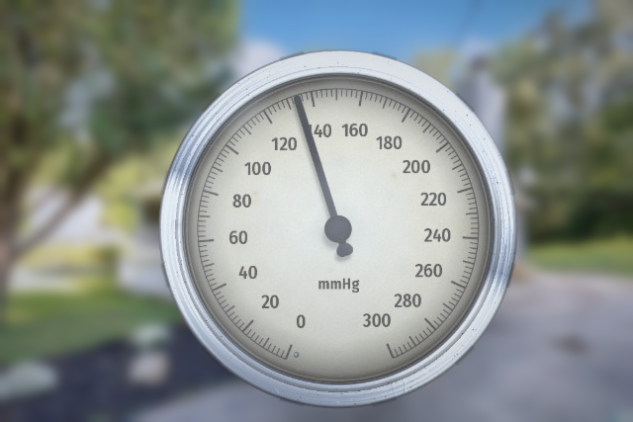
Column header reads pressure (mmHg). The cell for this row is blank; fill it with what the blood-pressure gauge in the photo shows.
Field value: 134 mmHg
